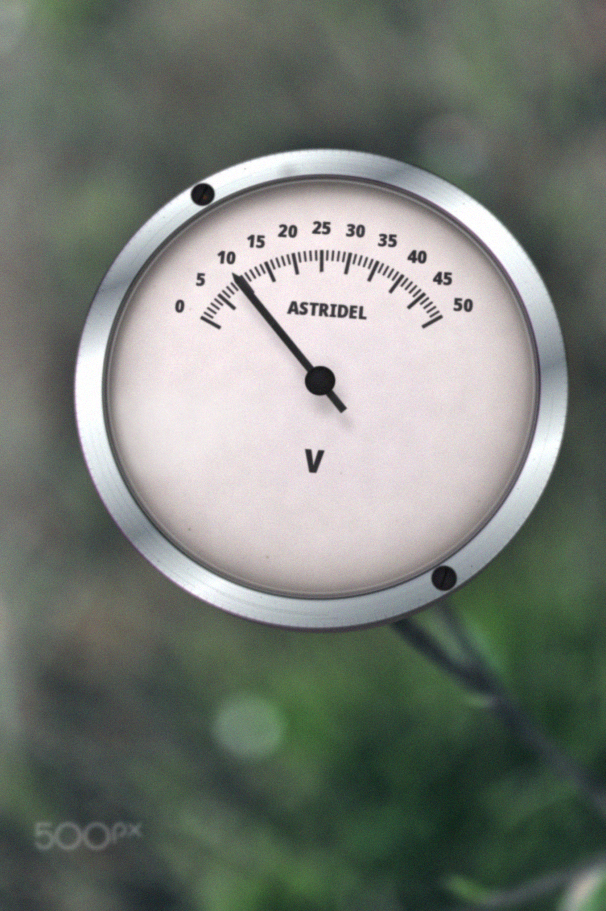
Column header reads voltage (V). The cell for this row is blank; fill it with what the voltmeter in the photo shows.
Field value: 9 V
